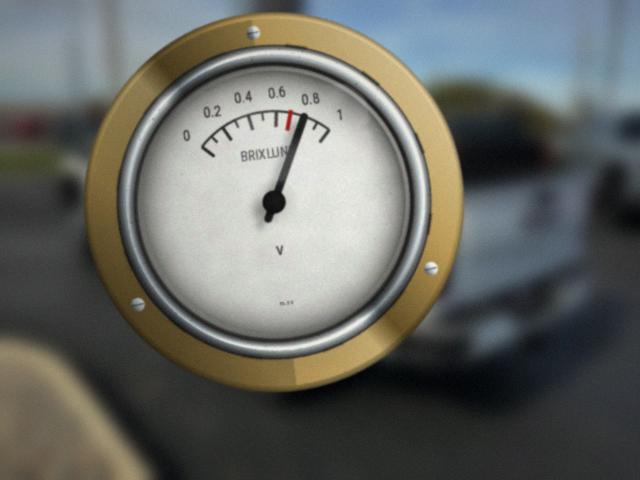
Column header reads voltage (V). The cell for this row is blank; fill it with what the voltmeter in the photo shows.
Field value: 0.8 V
